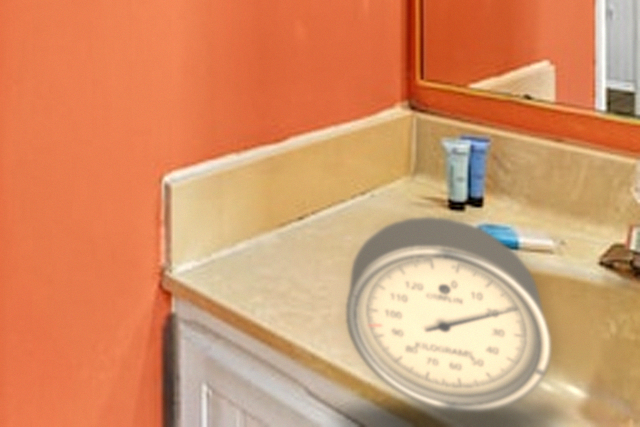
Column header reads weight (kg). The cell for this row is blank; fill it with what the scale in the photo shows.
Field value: 20 kg
